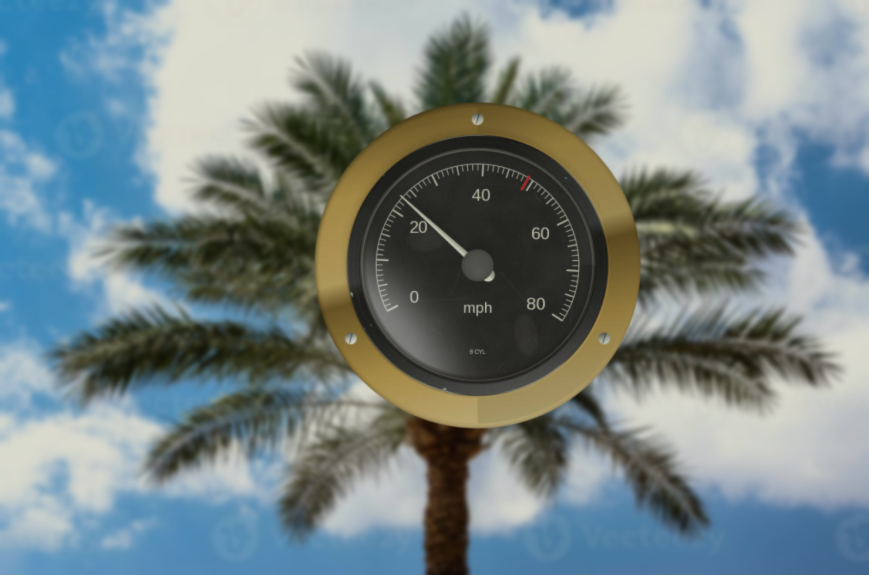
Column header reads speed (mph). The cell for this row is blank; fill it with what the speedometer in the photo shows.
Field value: 23 mph
